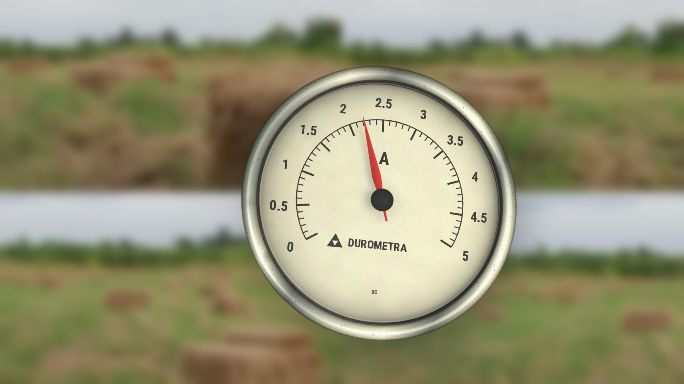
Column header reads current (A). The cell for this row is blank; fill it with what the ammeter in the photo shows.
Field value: 2.2 A
